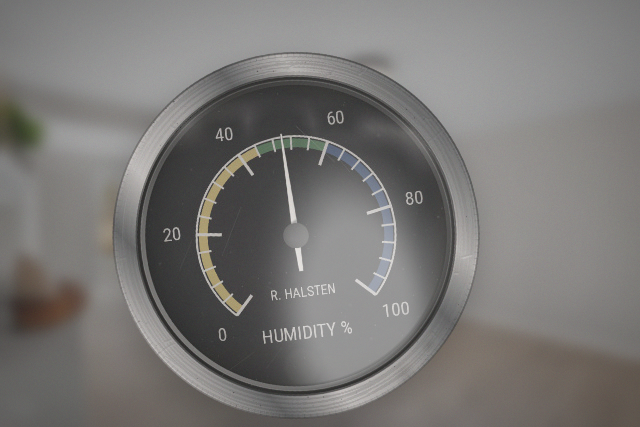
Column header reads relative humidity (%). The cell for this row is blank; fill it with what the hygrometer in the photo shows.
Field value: 50 %
